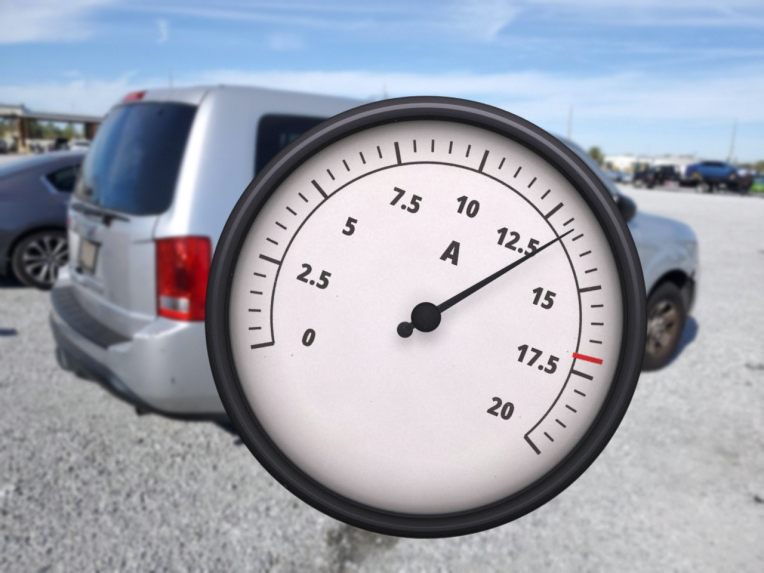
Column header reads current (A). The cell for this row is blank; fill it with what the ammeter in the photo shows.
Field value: 13.25 A
